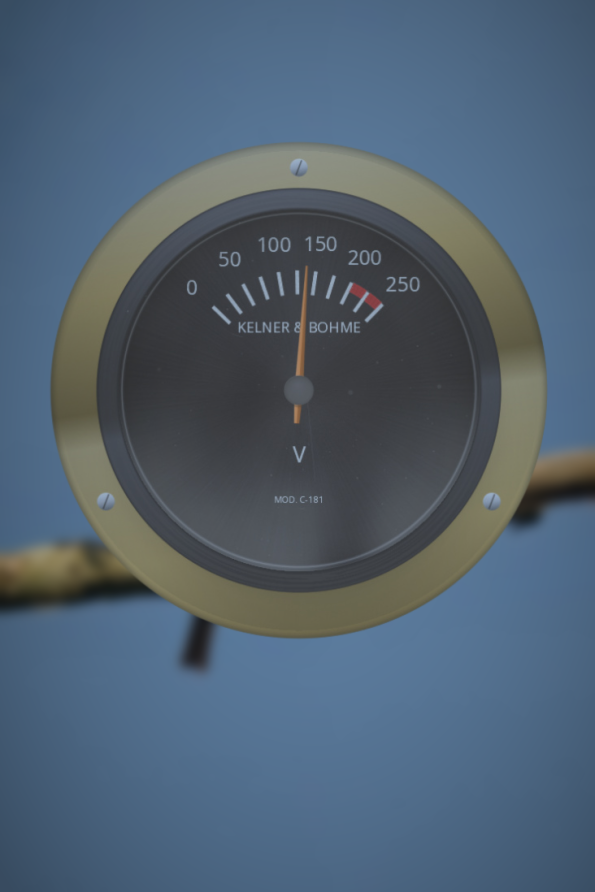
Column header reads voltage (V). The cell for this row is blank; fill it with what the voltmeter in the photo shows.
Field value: 137.5 V
